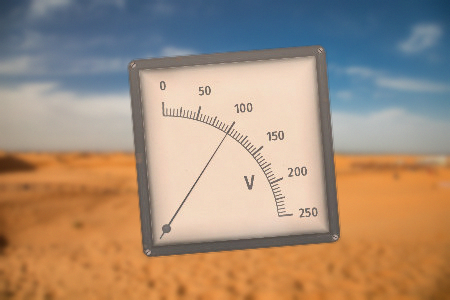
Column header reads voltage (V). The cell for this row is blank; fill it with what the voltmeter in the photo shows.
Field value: 100 V
